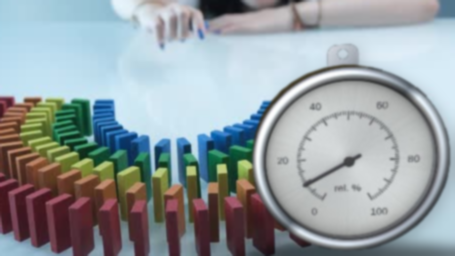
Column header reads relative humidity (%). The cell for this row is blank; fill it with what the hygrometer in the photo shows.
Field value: 10 %
